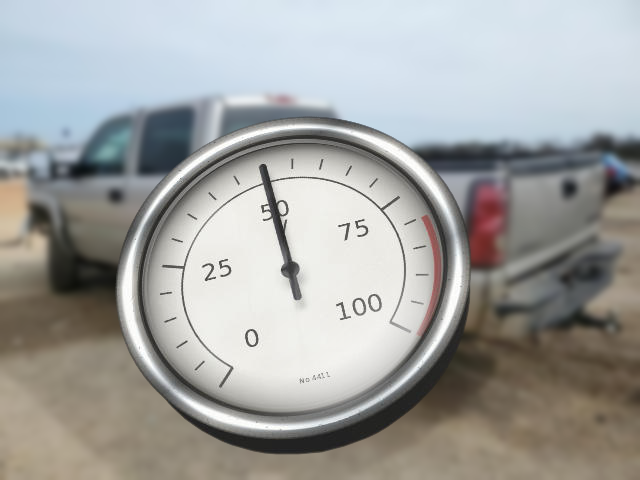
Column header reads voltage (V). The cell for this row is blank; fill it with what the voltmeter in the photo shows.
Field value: 50 V
